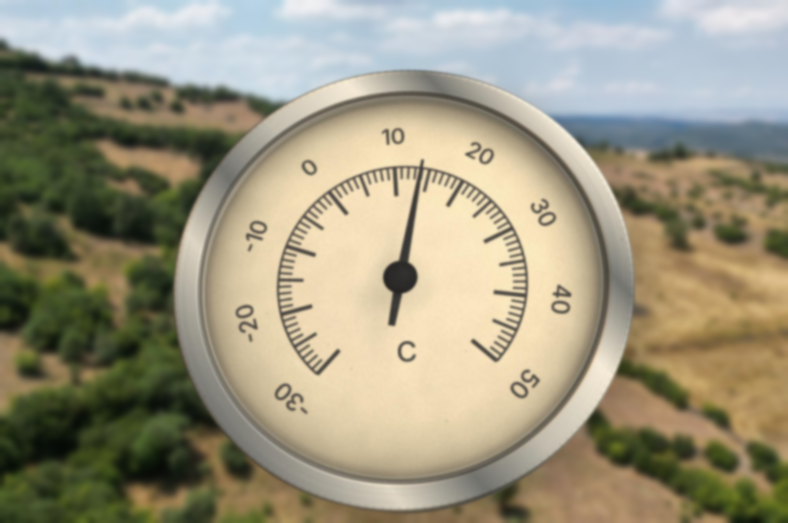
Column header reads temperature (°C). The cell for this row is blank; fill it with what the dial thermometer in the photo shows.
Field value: 14 °C
